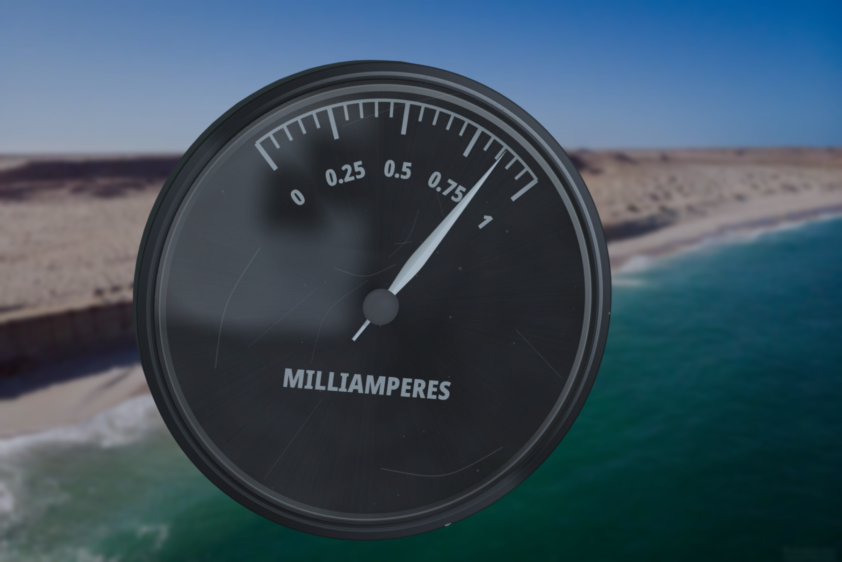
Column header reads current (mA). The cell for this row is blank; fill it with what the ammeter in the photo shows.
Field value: 0.85 mA
